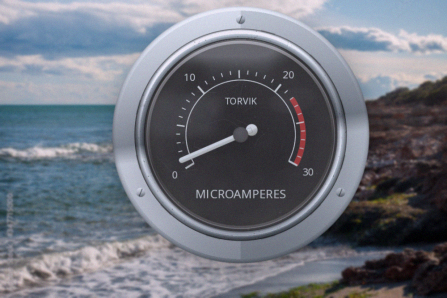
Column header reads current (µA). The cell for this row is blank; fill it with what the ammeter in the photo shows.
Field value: 1 µA
